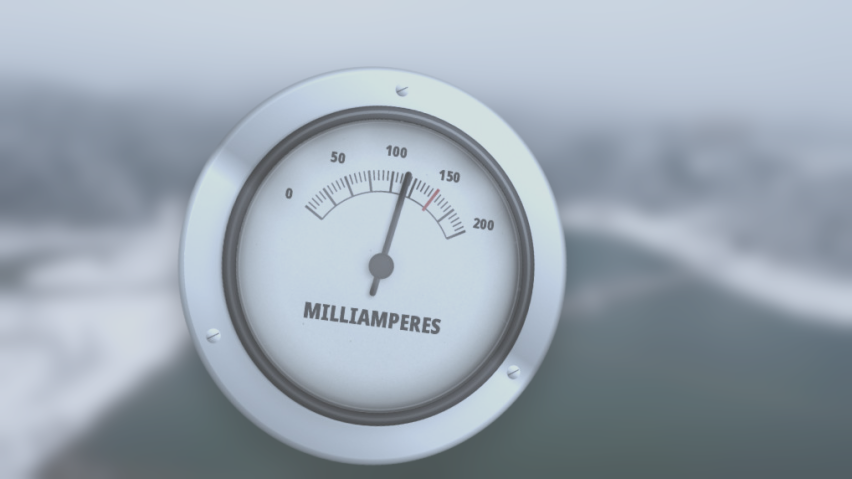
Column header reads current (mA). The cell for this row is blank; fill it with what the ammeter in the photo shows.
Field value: 115 mA
